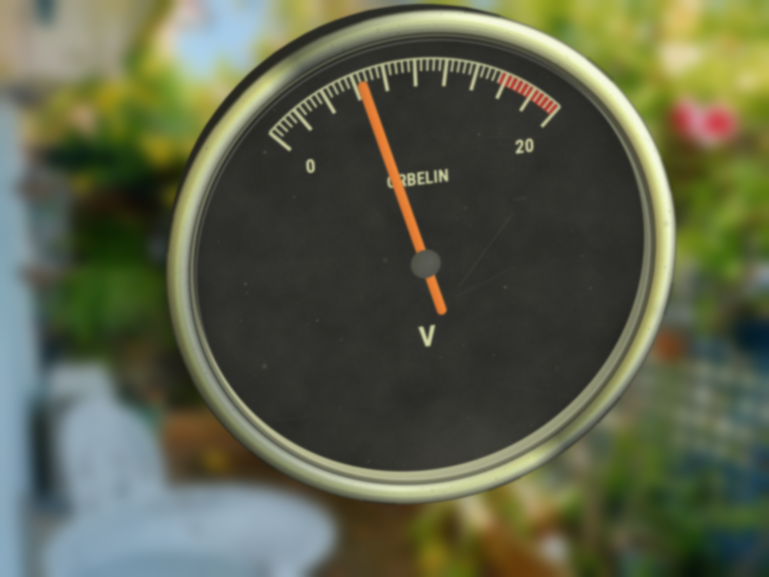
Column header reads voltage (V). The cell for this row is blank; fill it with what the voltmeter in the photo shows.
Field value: 6.4 V
